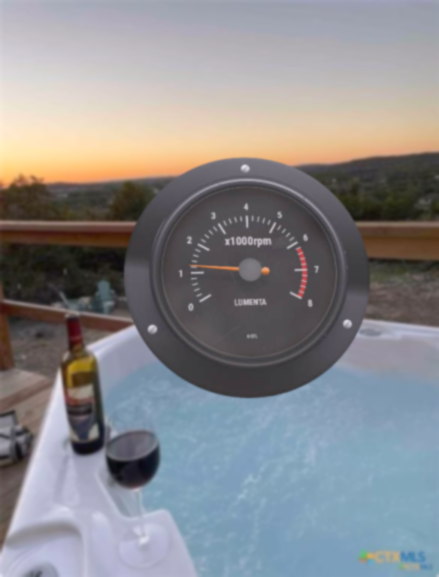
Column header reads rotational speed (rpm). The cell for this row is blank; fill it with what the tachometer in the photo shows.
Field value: 1200 rpm
